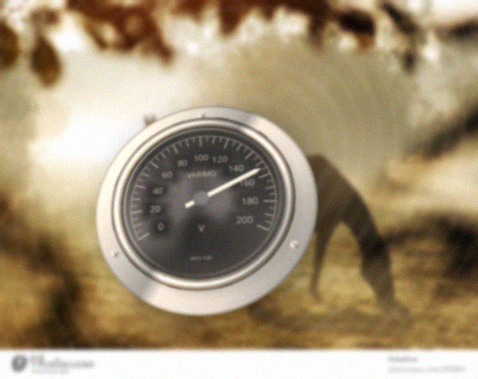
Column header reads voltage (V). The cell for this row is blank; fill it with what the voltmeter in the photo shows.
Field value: 155 V
